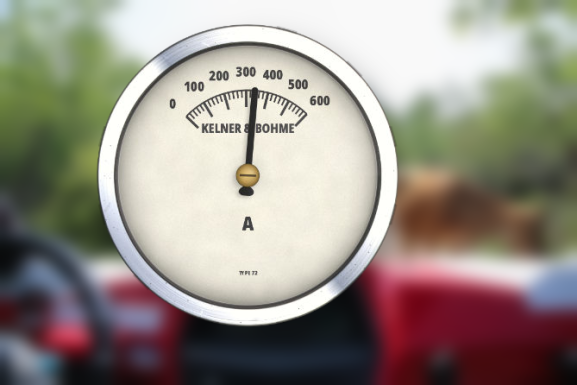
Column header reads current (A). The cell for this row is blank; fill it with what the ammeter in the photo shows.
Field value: 340 A
